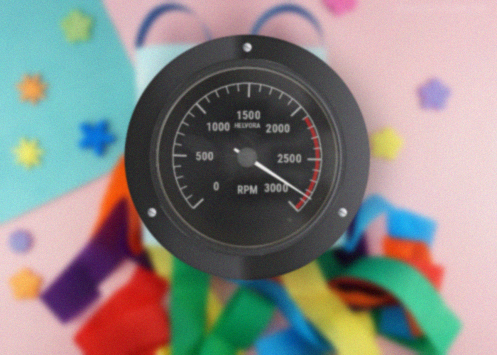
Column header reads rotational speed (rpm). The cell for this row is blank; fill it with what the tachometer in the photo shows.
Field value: 2850 rpm
